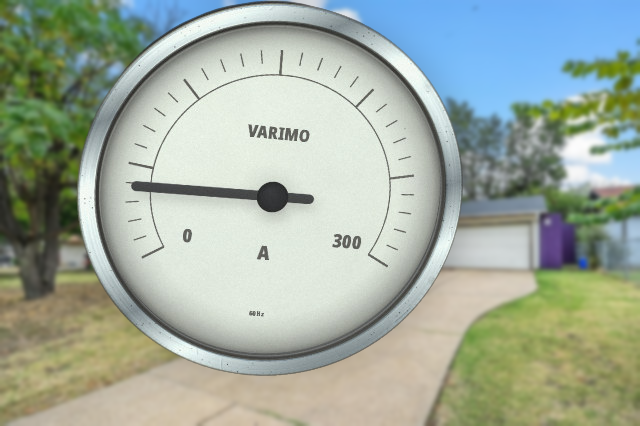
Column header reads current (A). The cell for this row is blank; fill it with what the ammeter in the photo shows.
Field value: 40 A
